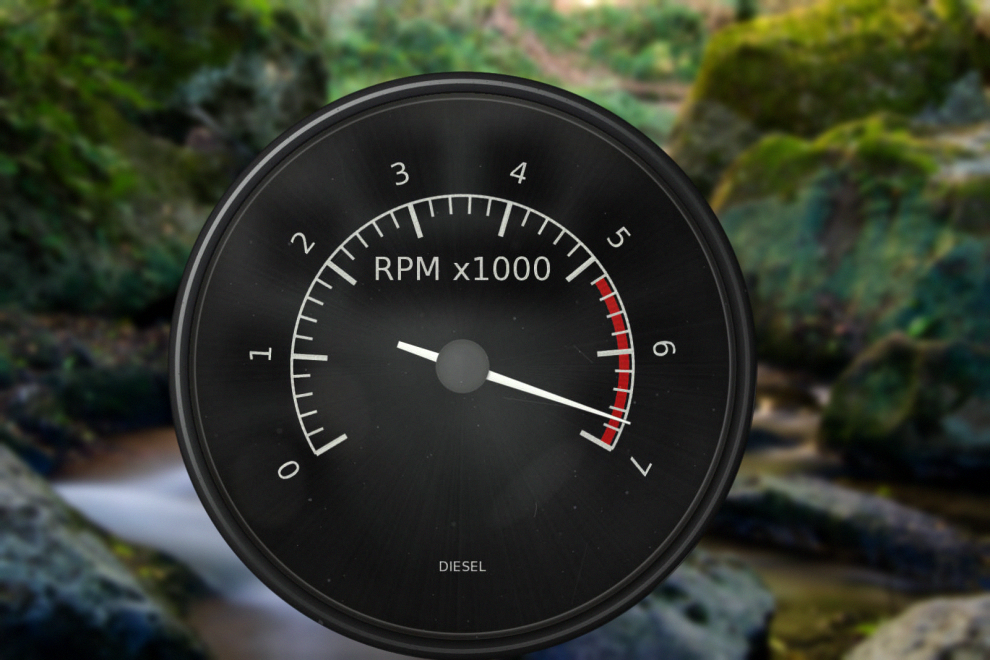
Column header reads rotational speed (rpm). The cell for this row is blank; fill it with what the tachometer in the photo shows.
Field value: 6700 rpm
